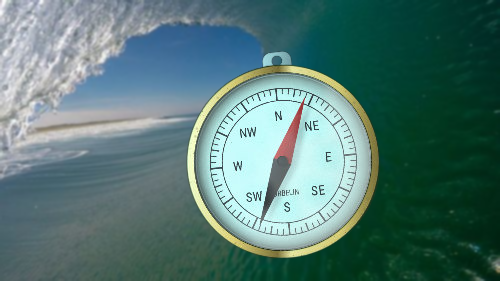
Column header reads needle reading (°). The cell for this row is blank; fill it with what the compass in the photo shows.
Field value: 25 °
